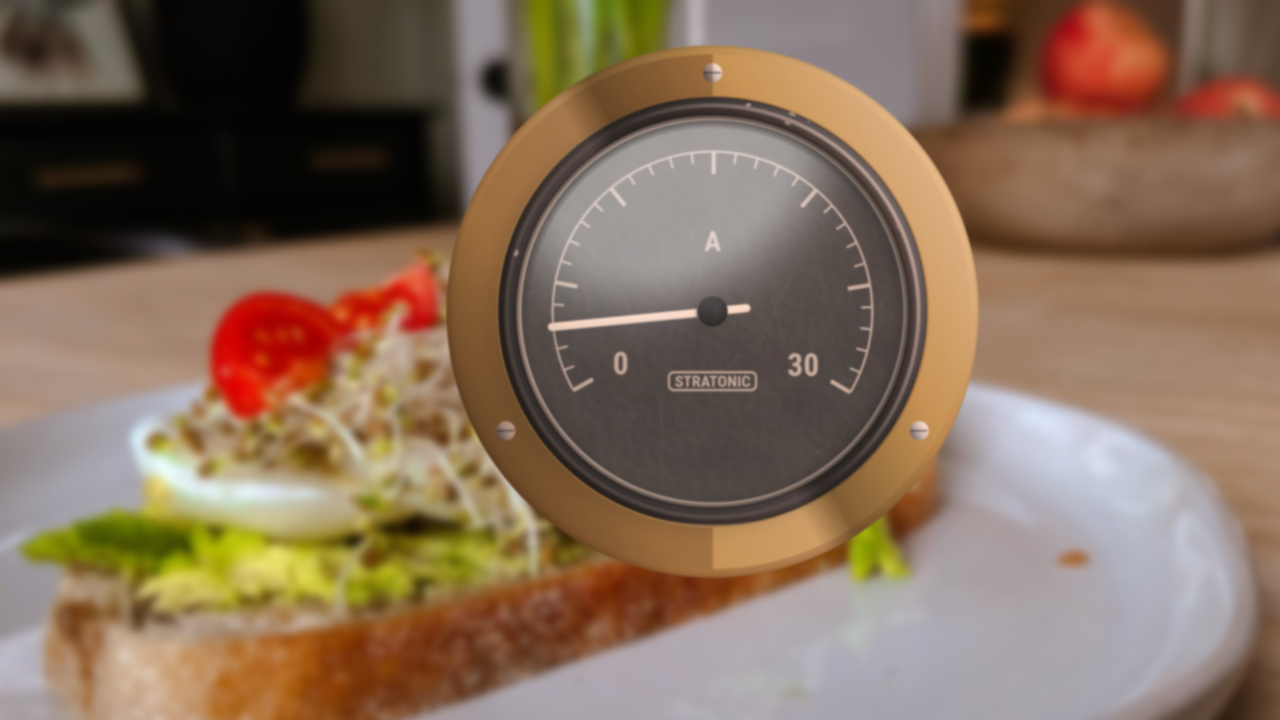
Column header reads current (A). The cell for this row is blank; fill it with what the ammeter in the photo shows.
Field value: 3 A
